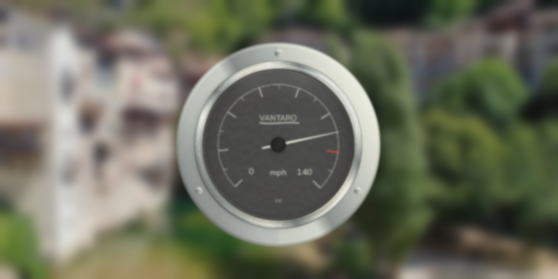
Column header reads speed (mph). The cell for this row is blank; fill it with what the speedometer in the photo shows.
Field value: 110 mph
